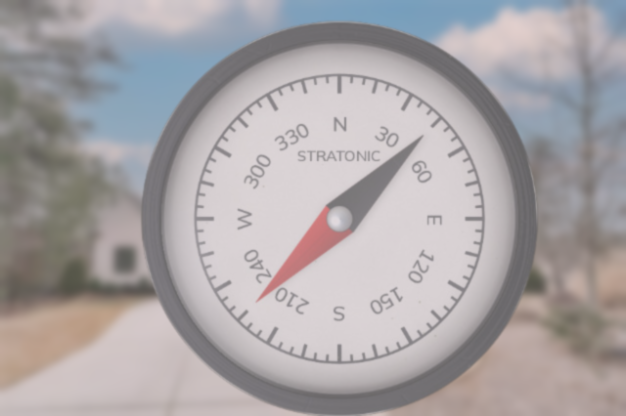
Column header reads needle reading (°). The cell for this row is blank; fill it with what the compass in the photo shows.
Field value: 225 °
